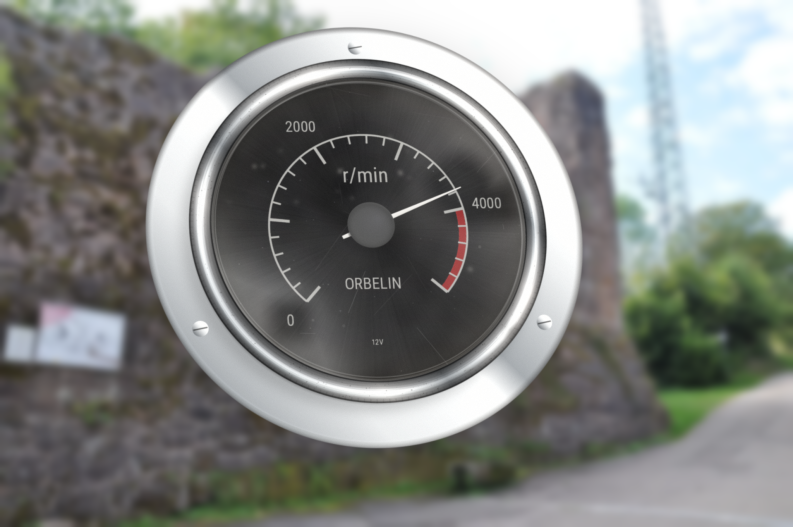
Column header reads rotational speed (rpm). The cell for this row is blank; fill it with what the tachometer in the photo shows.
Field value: 3800 rpm
